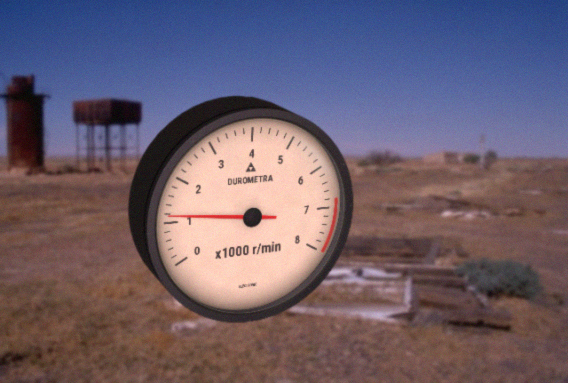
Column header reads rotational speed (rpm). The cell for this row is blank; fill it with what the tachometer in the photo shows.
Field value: 1200 rpm
